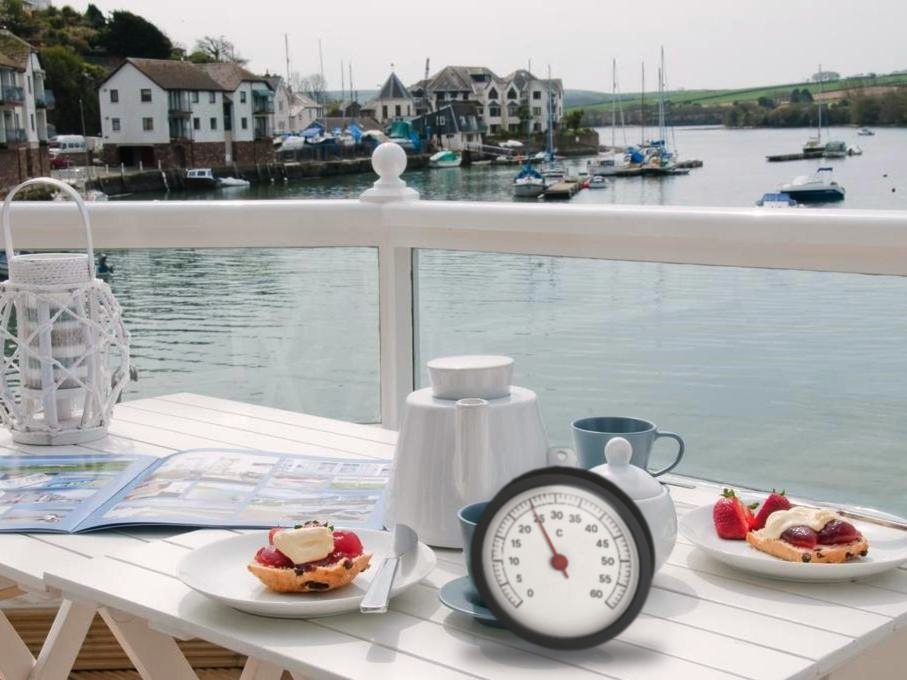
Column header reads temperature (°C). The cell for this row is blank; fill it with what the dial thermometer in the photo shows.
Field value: 25 °C
